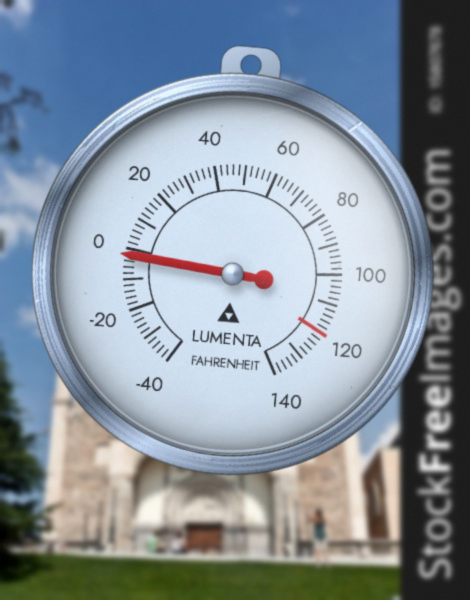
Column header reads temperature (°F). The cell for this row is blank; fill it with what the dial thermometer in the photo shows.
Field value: -2 °F
